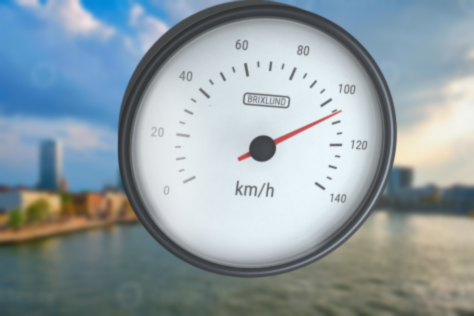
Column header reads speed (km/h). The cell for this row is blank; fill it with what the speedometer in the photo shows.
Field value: 105 km/h
